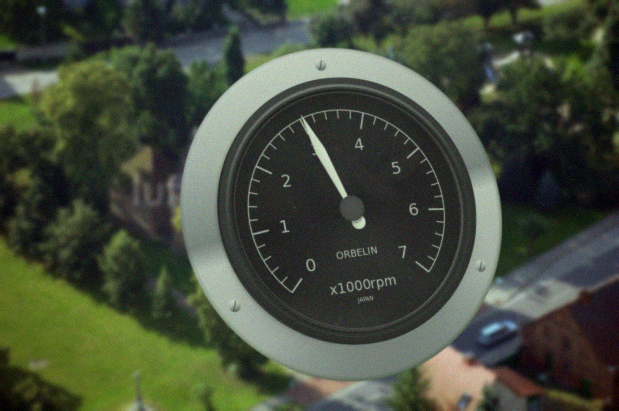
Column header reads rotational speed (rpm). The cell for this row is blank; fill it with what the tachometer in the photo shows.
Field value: 3000 rpm
